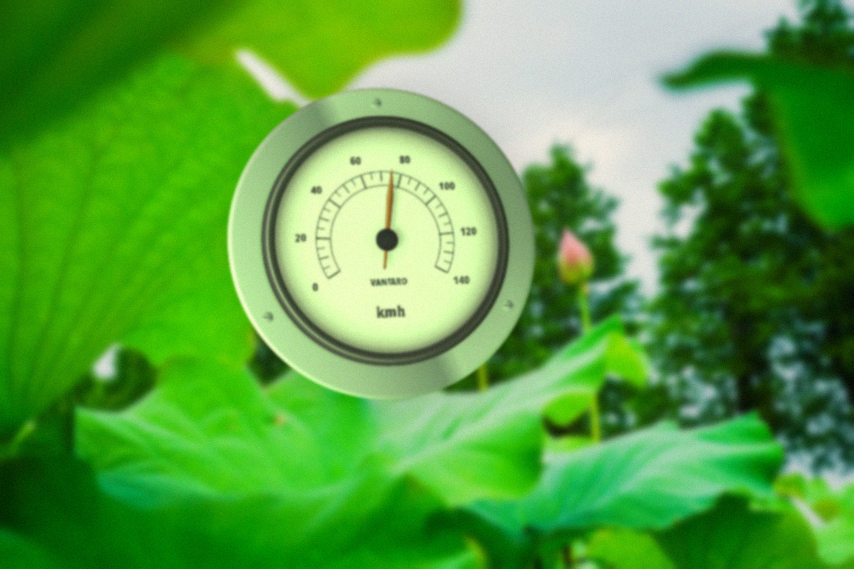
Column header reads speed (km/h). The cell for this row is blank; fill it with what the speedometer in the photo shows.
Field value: 75 km/h
